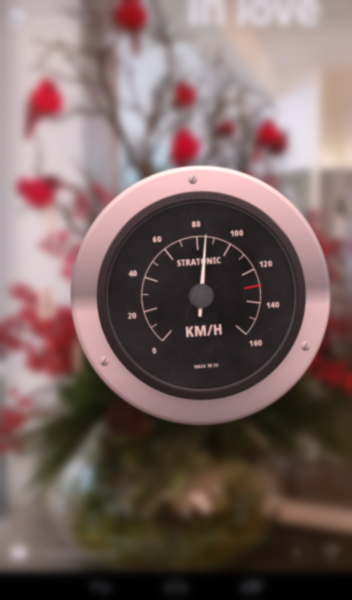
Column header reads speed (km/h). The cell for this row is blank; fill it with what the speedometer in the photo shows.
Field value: 85 km/h
